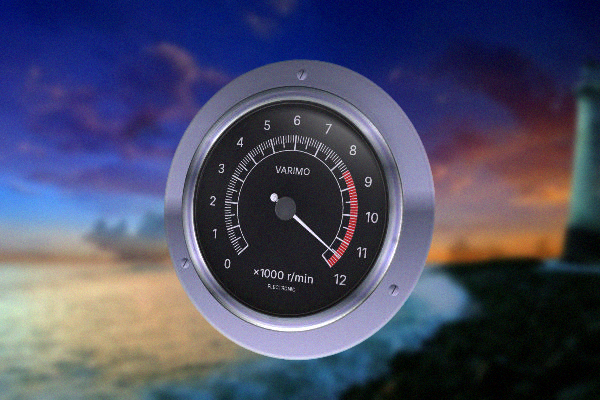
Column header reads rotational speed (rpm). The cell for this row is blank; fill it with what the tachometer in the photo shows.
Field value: 11500 rpm
